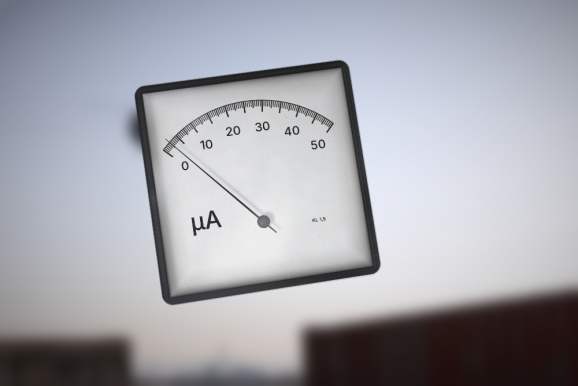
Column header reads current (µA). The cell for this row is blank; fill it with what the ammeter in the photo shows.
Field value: 2.5 µA
